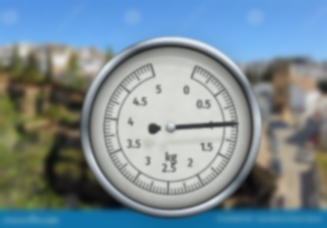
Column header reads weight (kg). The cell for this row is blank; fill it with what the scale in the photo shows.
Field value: 1 kg
